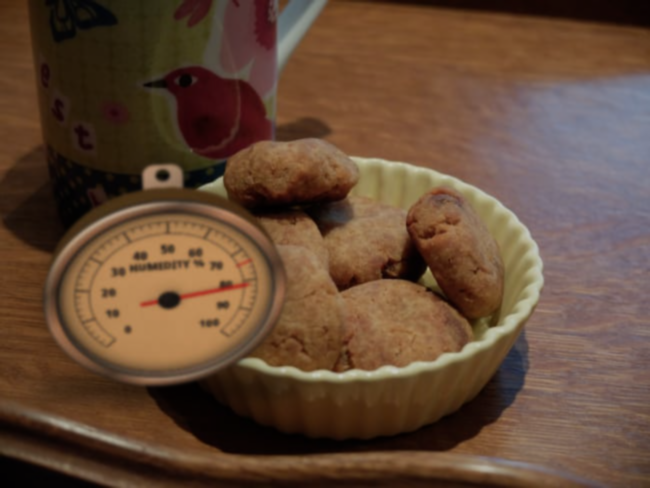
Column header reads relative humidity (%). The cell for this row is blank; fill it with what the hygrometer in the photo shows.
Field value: 80 %
